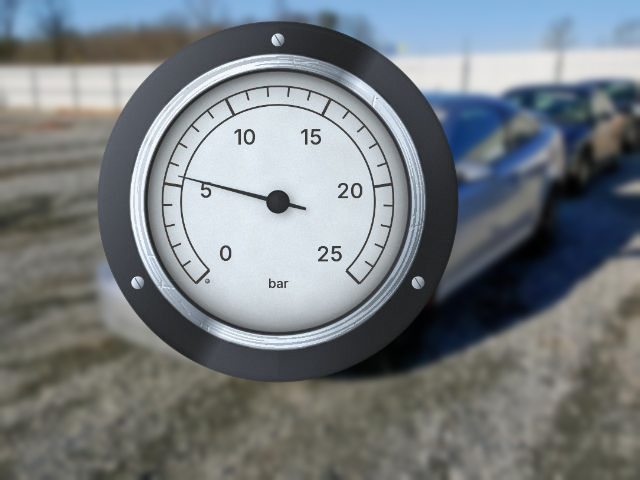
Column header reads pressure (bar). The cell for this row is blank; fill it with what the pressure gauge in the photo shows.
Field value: 5.5 bar
